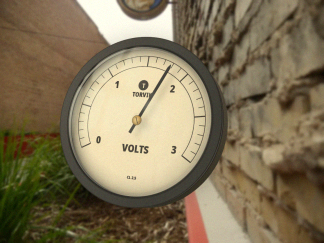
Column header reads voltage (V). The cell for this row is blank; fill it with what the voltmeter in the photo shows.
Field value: 1.8 V
